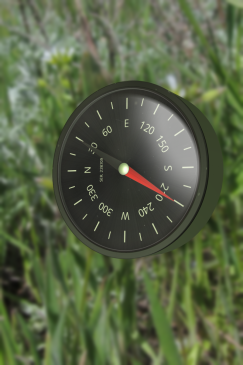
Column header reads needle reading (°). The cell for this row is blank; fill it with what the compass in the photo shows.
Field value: 210 °
